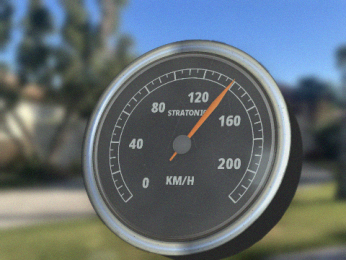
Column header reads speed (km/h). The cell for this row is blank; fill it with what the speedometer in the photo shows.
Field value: 140 km/h
